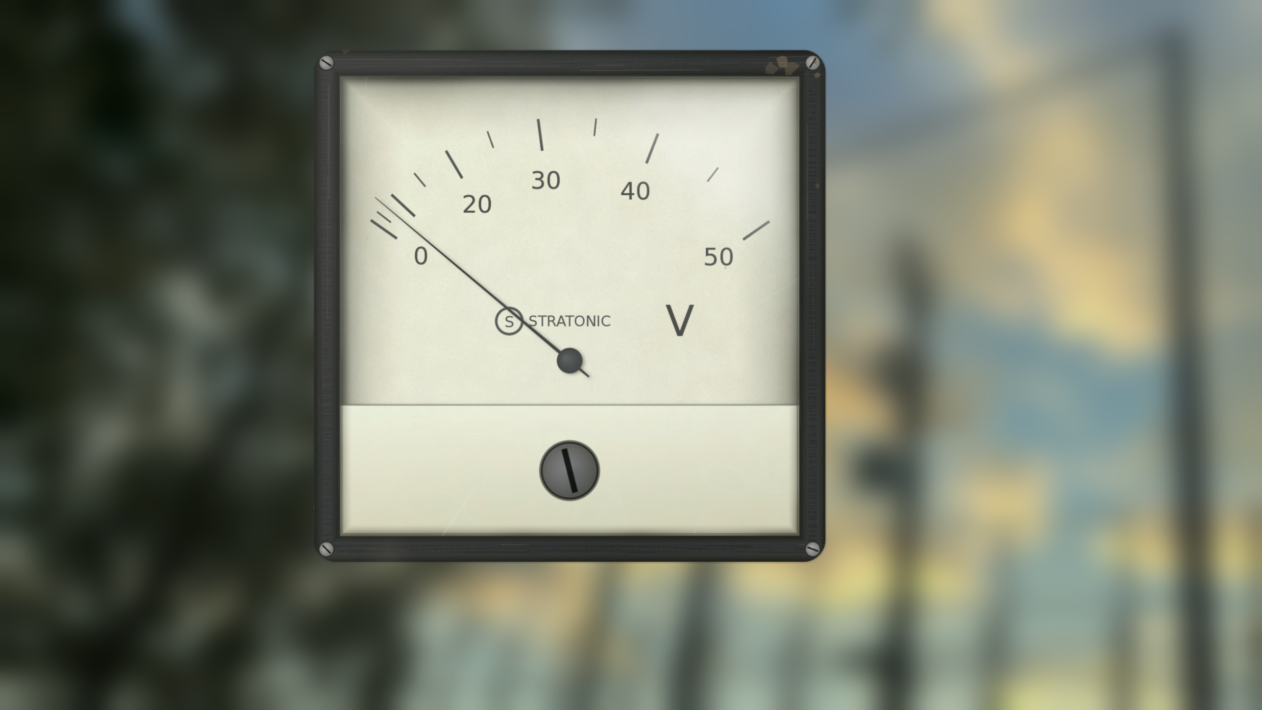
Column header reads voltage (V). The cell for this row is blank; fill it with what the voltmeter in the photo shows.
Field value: 7.5 V
